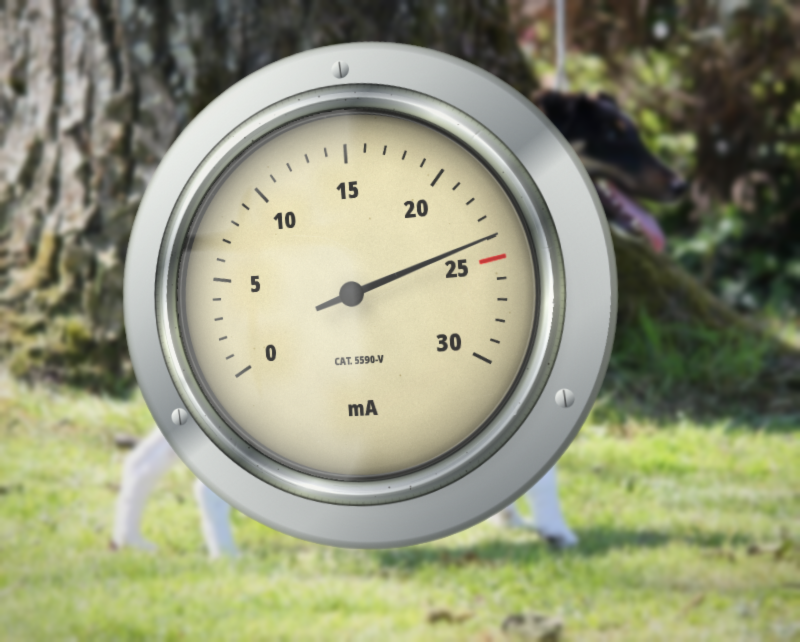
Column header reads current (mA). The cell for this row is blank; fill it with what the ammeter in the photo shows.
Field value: 24 mA
